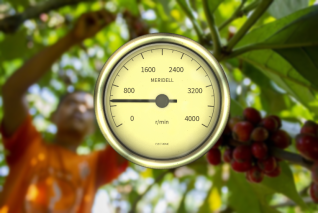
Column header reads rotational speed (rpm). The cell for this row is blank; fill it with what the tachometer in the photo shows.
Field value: 500 rpm
